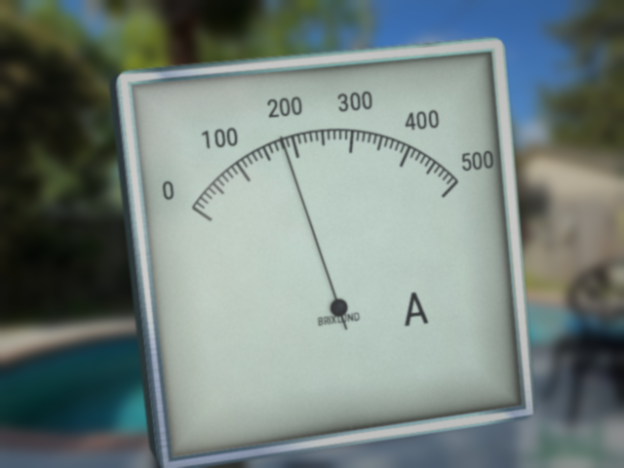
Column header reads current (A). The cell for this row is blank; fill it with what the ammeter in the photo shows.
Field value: 180 A
